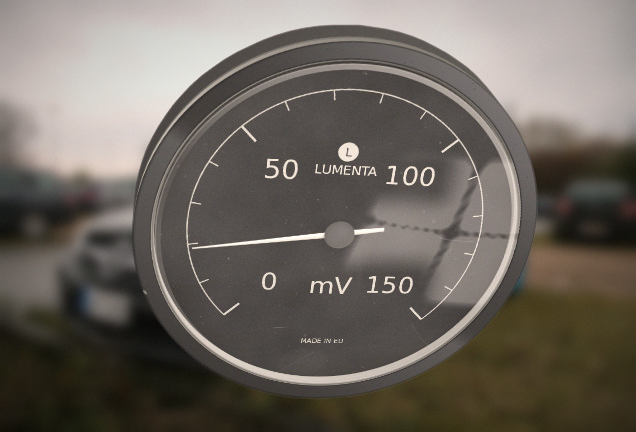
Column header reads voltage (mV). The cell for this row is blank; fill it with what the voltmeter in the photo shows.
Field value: 20 mV
